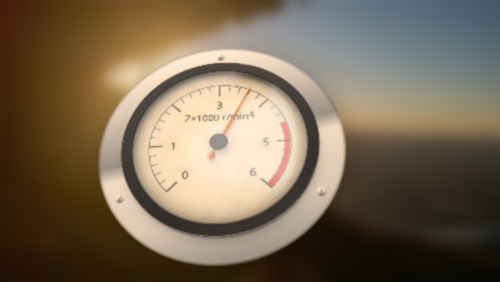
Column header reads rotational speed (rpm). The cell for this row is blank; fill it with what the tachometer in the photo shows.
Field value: 3600 rpm
